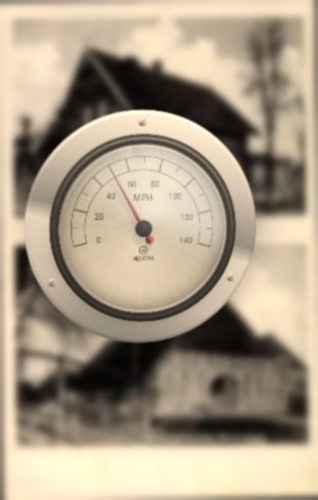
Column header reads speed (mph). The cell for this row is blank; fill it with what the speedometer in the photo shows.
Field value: 50 mph
